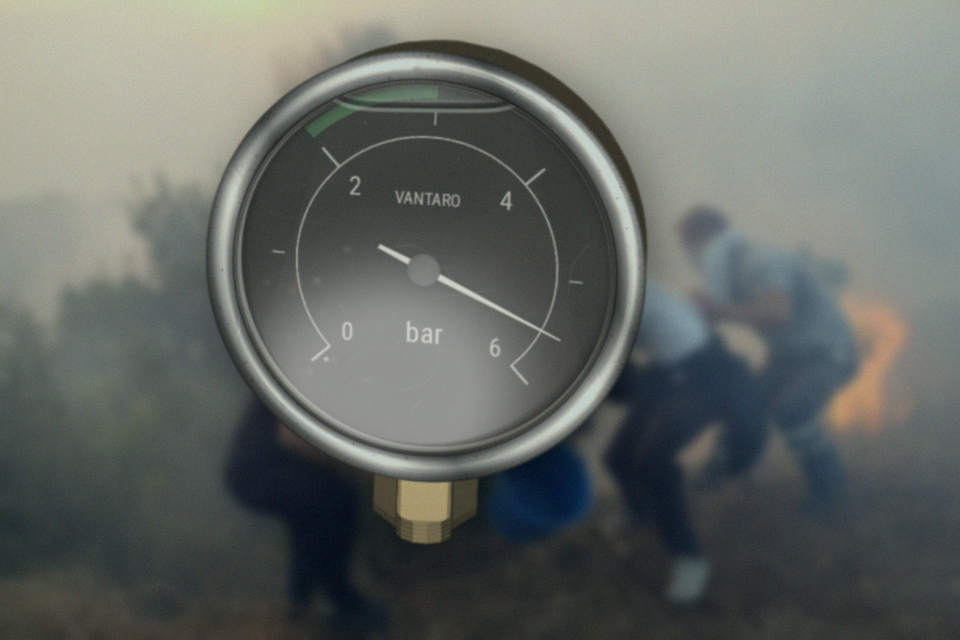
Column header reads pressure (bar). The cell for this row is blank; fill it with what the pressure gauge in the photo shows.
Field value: 5.5 bar
